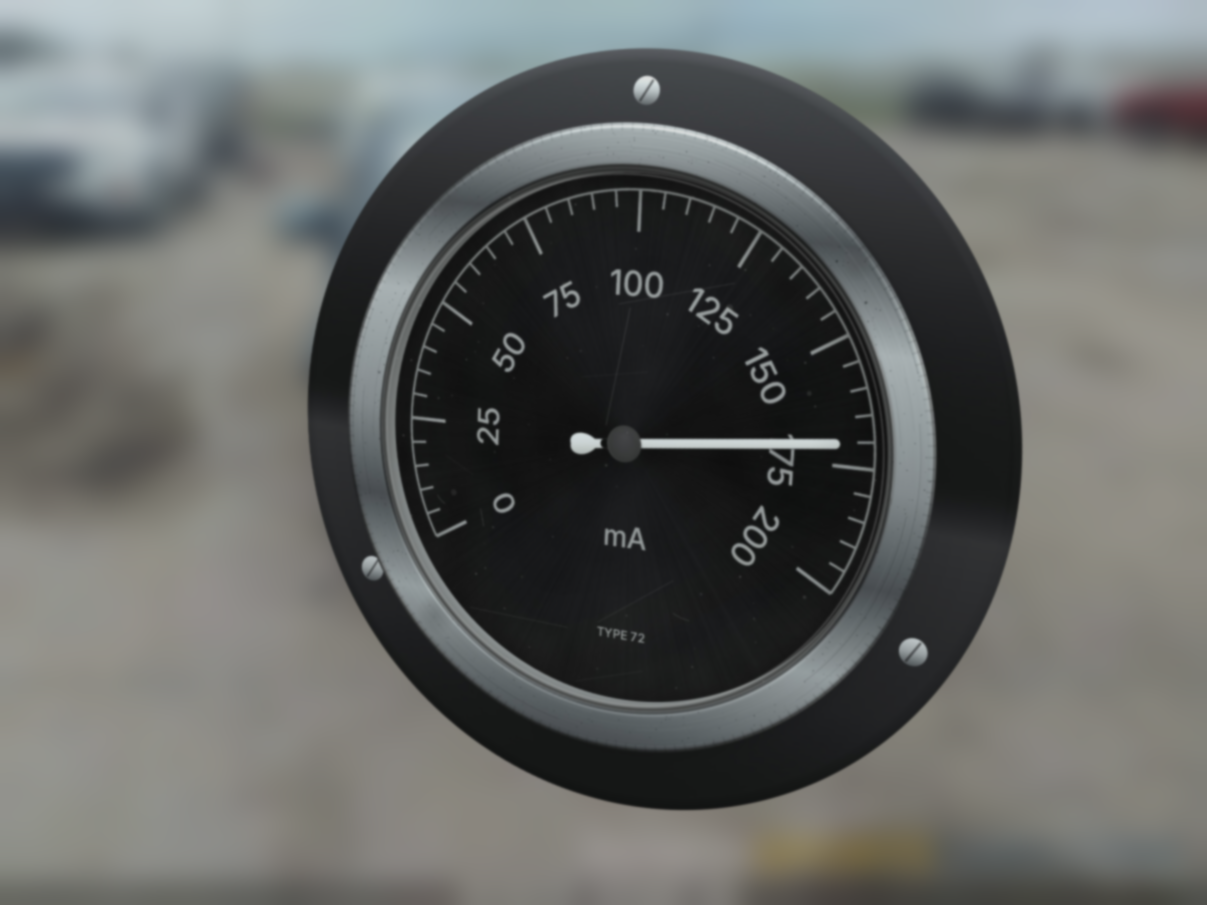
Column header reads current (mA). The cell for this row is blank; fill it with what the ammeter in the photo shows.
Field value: 170 mA
